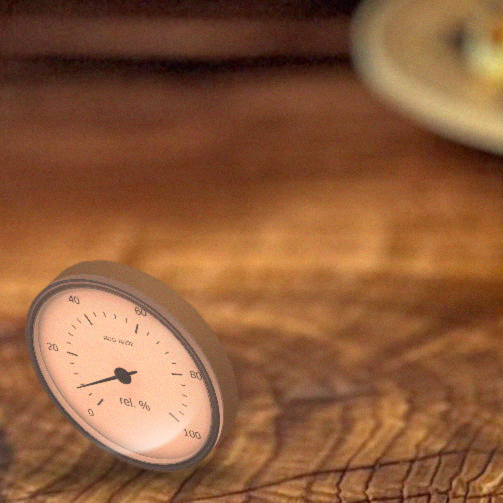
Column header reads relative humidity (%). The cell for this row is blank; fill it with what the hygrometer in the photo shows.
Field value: 8 %
